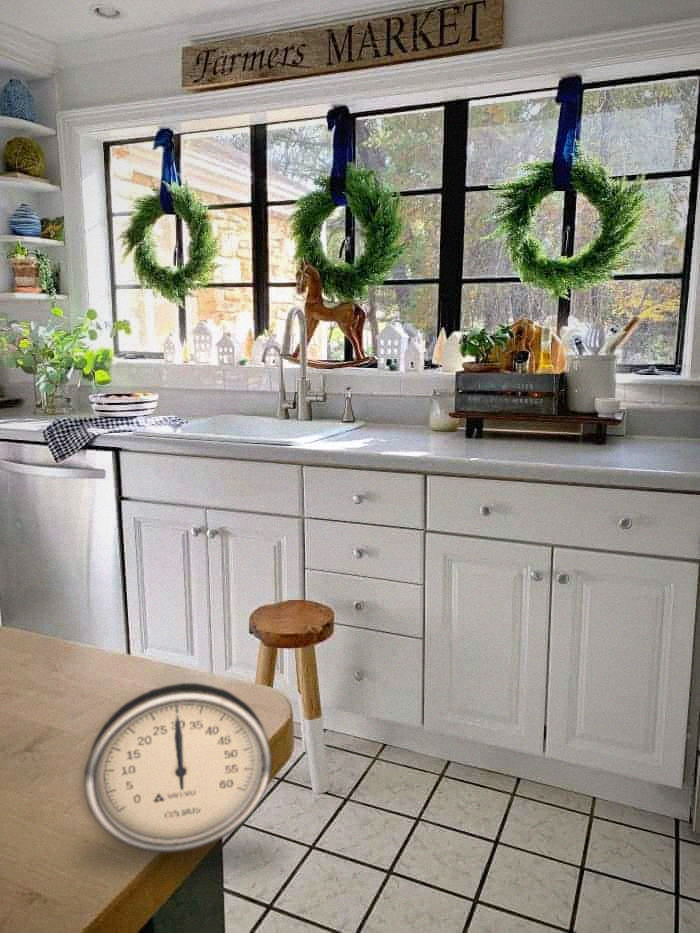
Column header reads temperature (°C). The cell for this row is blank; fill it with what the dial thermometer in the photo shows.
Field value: 30 °C
